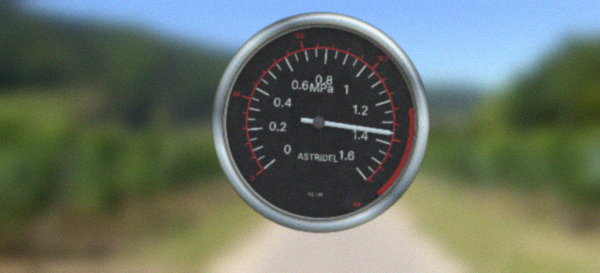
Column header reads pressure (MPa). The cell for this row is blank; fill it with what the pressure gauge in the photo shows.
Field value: 1.35 MPa
